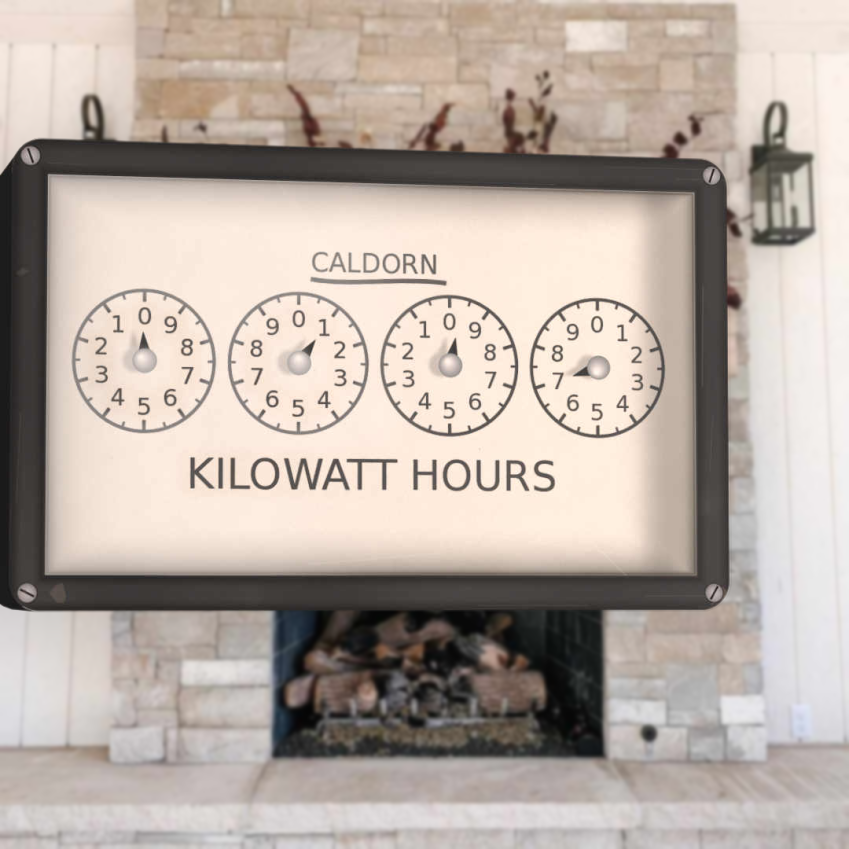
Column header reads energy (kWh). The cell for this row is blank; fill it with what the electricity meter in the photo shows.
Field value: 97 kWh
